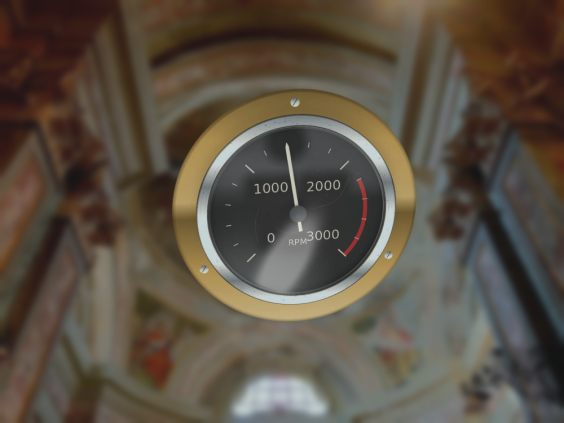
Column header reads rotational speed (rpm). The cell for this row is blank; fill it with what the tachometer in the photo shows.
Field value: 1400 rpm
